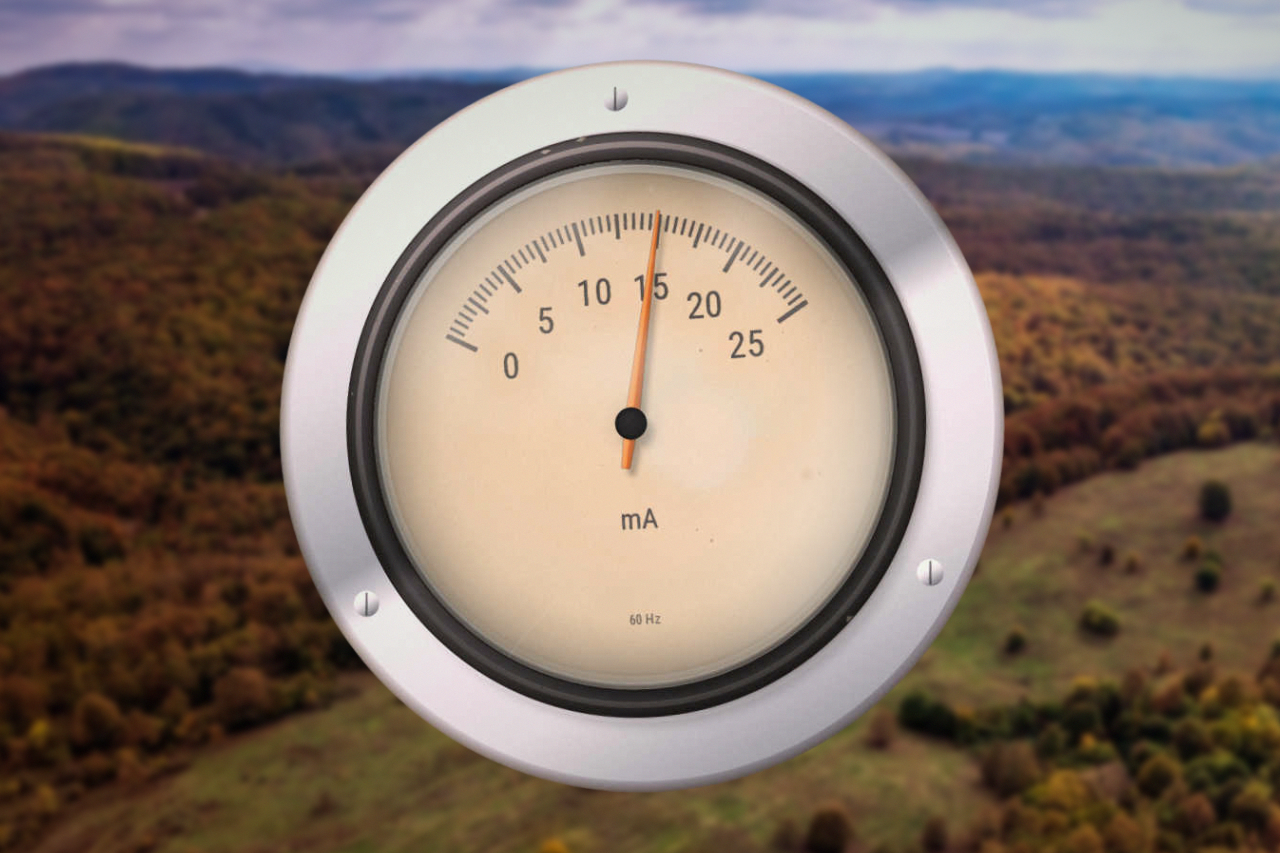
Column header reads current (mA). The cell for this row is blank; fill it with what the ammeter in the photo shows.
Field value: 15 mA
